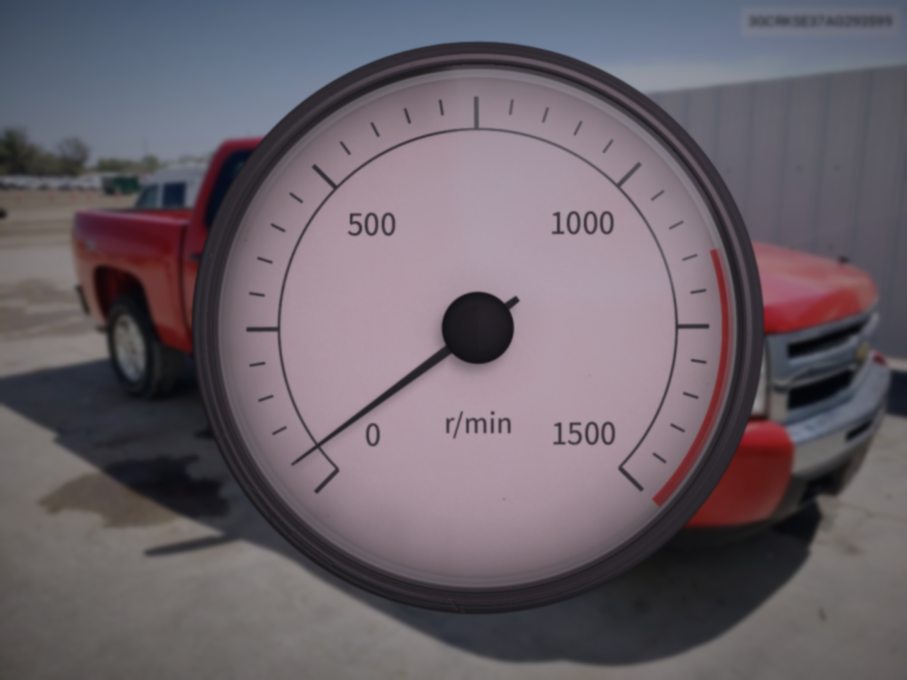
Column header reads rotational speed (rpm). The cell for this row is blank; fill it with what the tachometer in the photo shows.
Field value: 50 rpm
